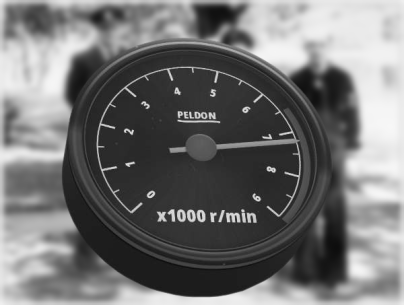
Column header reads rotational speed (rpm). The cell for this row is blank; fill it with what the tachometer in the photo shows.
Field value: 7250 rpm
